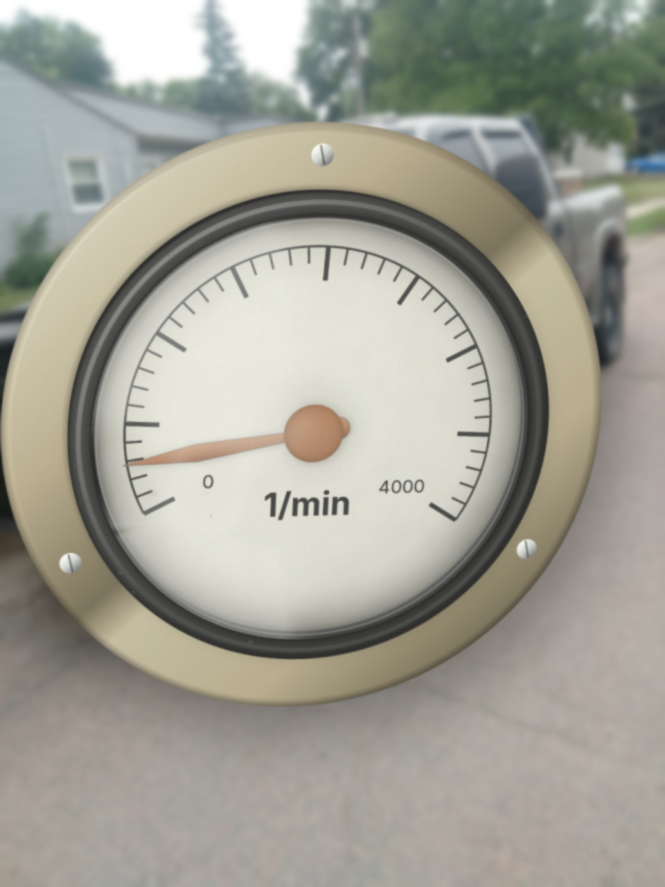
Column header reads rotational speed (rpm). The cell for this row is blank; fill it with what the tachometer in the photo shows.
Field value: 300 rpm
